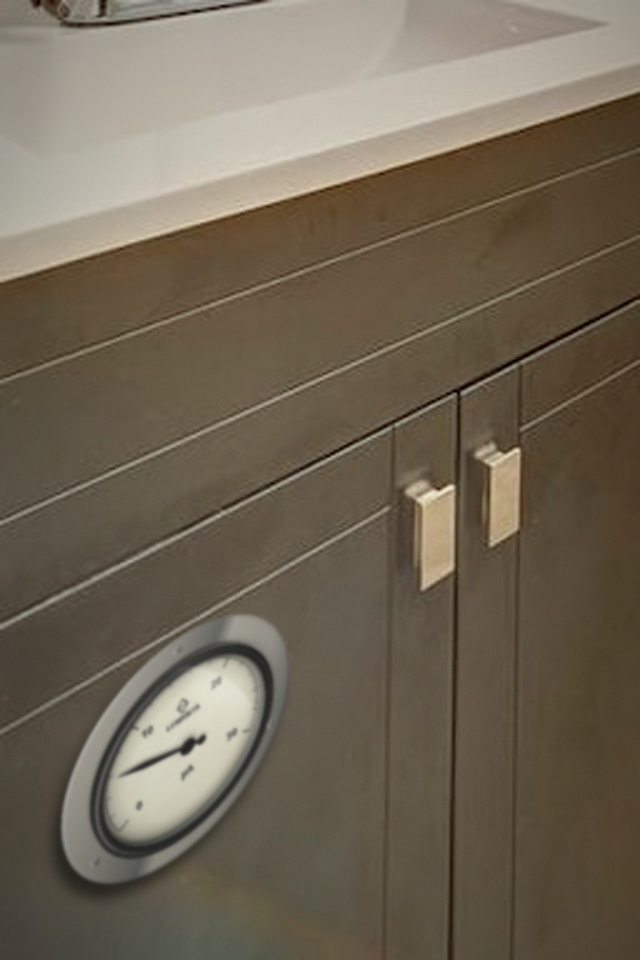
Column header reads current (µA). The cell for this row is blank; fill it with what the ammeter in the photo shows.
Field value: 6 µA
